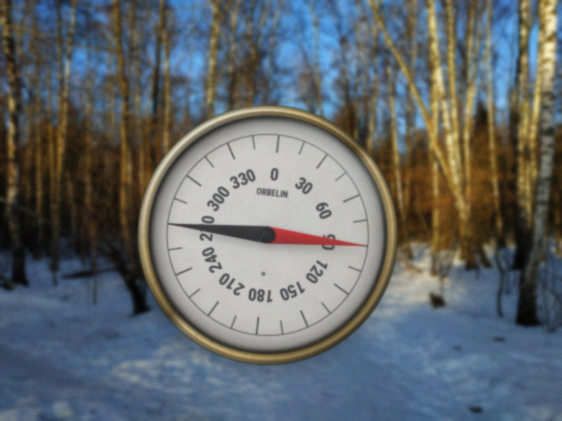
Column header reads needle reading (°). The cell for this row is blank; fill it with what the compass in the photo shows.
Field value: 90 °
